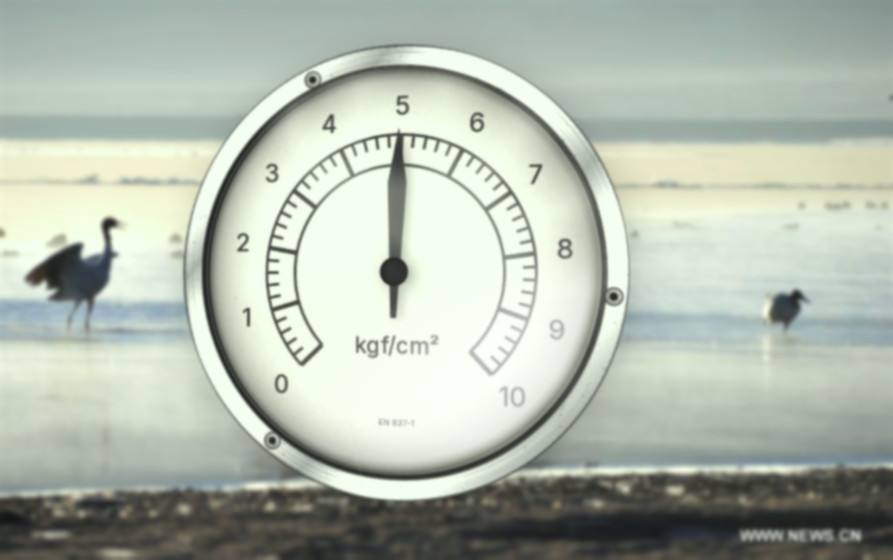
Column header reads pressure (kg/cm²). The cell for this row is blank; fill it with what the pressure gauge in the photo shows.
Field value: 5 kg/cm²
